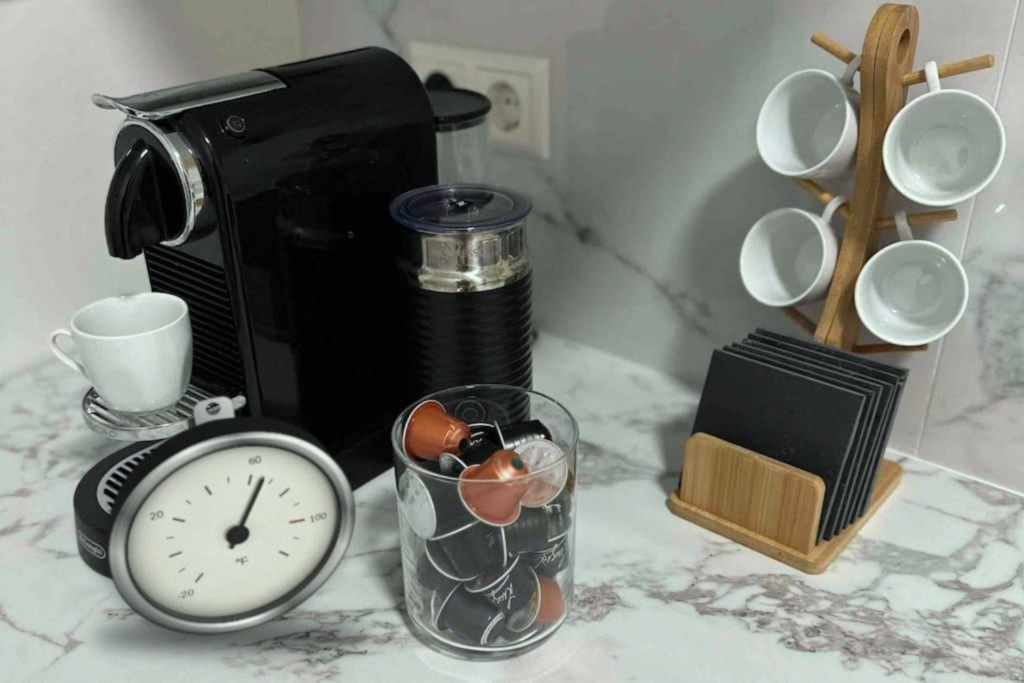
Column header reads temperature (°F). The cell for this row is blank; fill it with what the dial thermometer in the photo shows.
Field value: 65 °F
